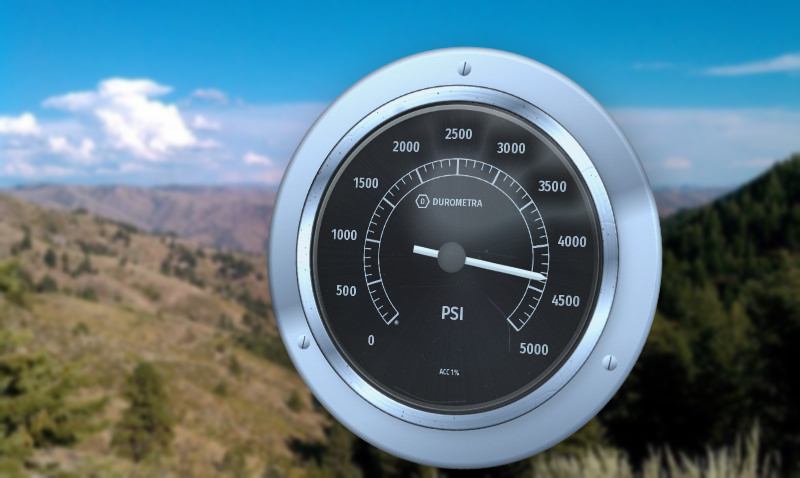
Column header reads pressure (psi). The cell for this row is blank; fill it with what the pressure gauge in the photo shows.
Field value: 4350 psi
